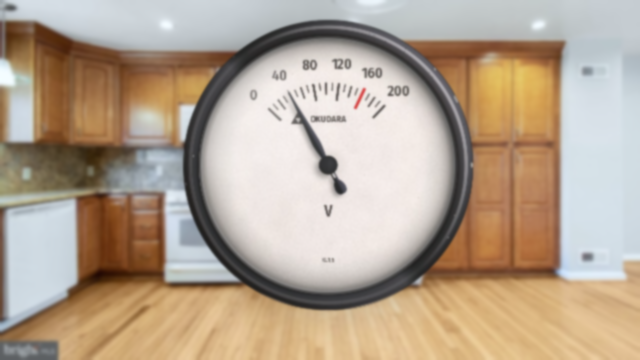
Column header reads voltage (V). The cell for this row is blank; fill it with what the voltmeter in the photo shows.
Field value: 40 V
